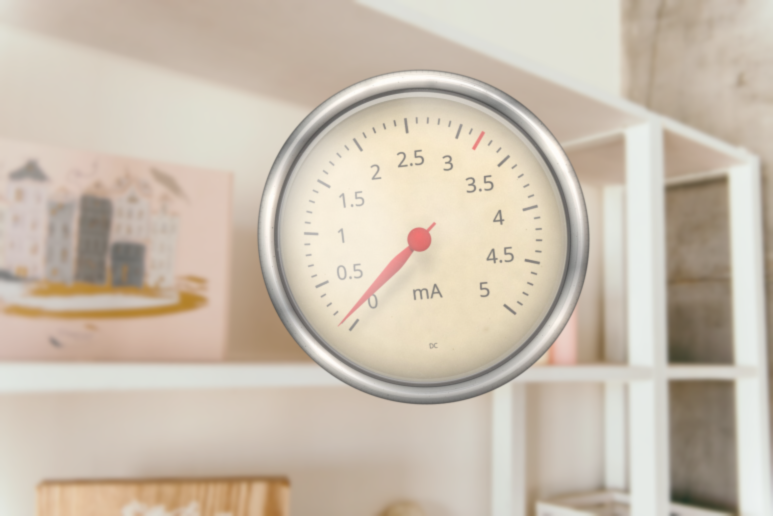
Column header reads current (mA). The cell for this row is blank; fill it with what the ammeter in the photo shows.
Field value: 0.1 mA
